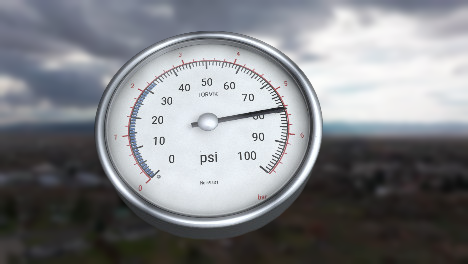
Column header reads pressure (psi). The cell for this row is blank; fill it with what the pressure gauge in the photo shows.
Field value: 80 psi
